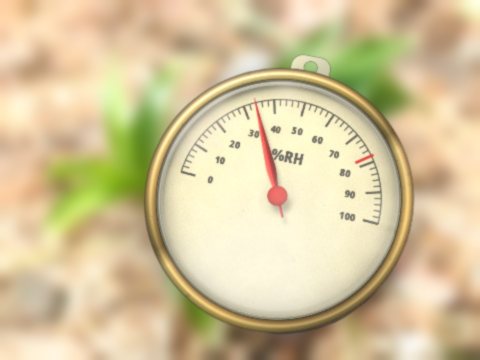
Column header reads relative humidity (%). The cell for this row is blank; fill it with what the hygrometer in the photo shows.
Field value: 34 %
